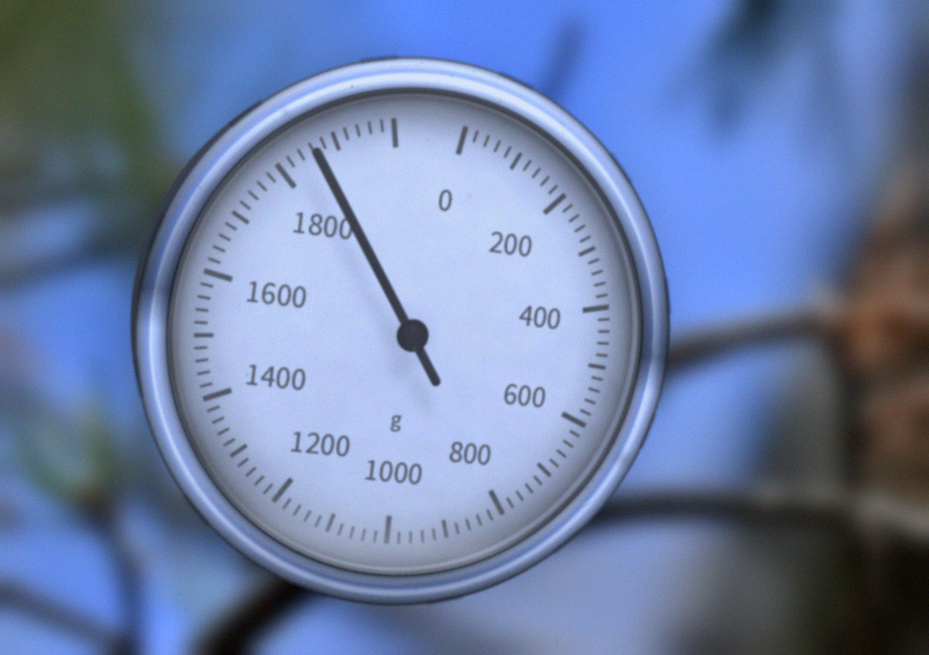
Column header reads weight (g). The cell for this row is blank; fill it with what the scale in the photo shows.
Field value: 1860 g
